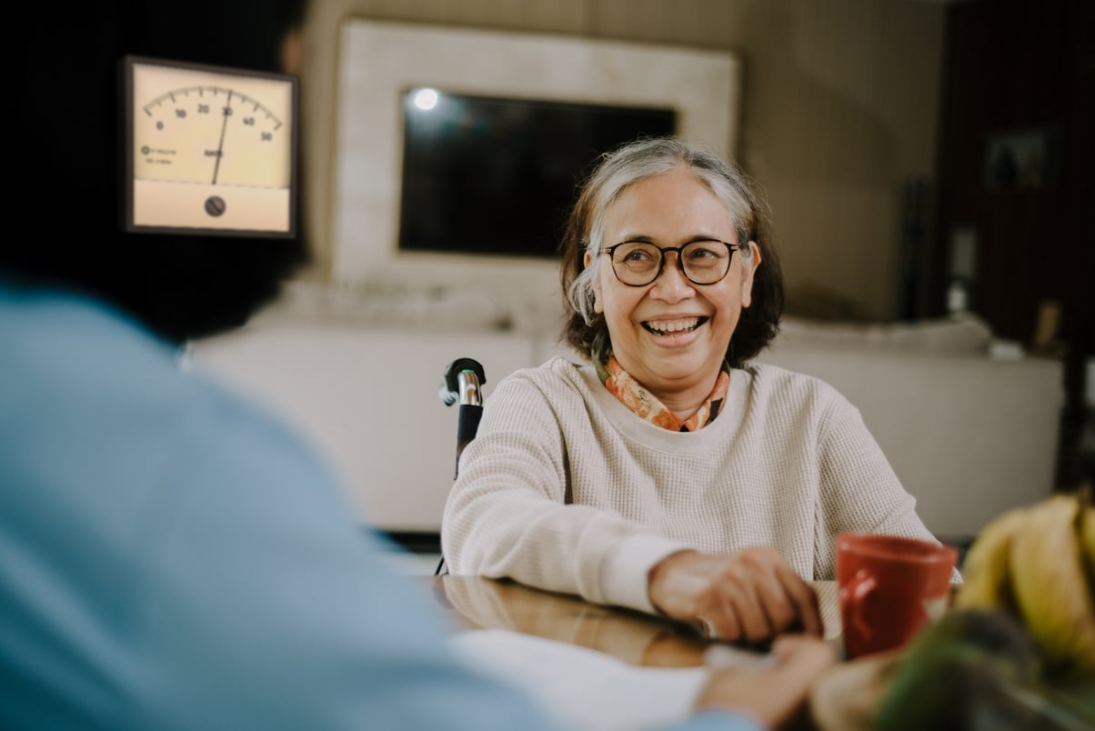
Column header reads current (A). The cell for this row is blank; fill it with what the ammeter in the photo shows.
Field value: 30 A
